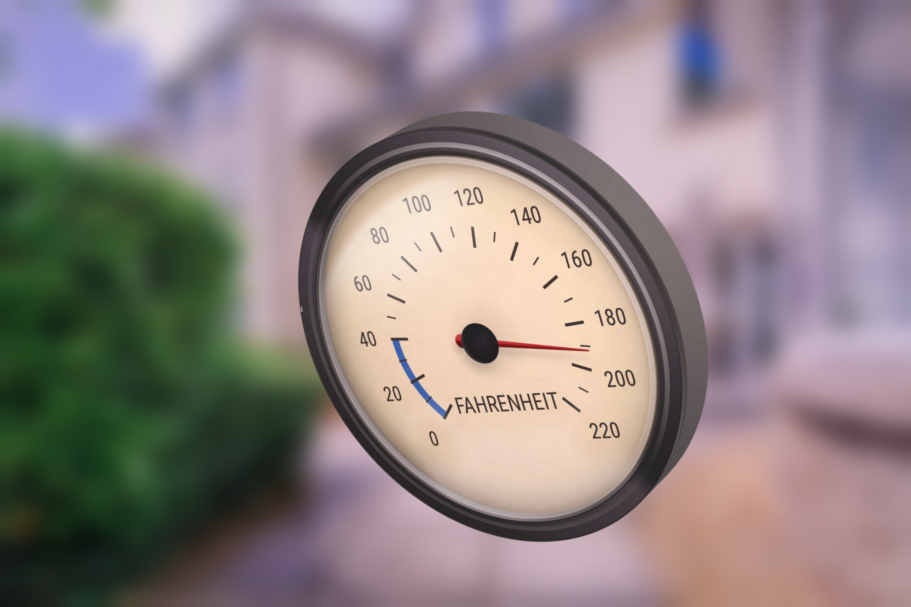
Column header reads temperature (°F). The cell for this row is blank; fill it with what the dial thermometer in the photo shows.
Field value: 190 °F
